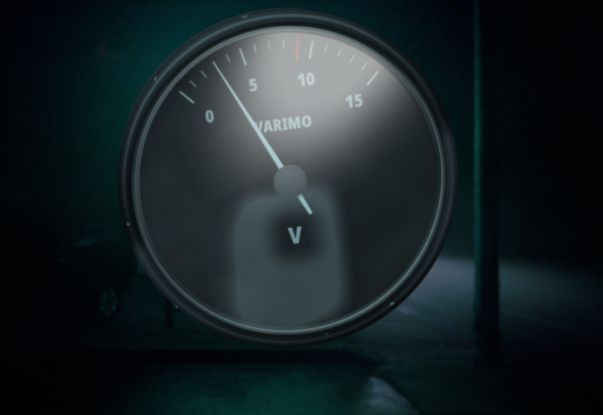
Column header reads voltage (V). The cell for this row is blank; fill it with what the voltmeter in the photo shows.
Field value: 3 V
